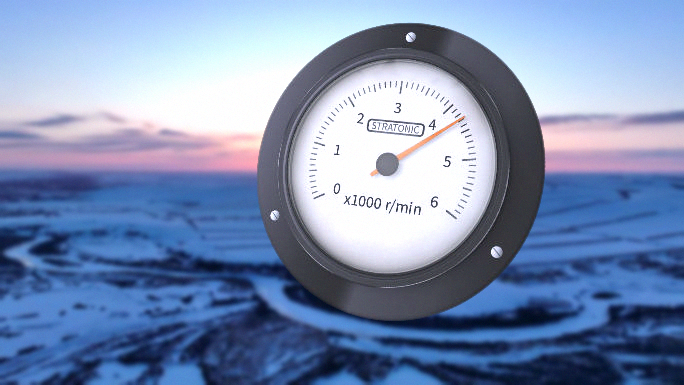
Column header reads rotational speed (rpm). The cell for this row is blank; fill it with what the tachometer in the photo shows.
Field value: 4300 rpm
